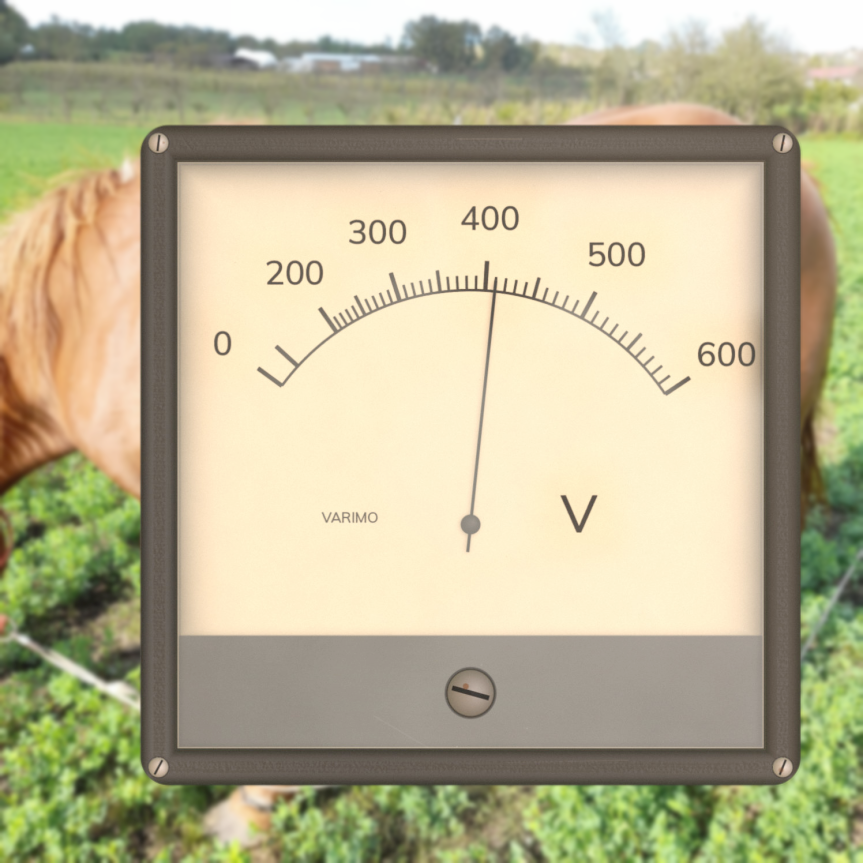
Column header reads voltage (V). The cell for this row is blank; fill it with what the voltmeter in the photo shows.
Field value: 410 V
